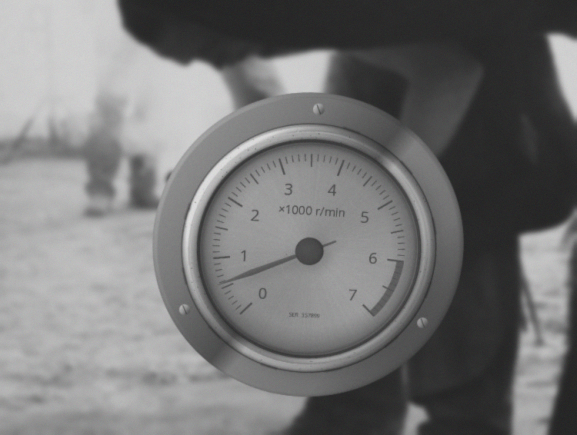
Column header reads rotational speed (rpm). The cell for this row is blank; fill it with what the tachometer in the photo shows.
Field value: 600 rpm
